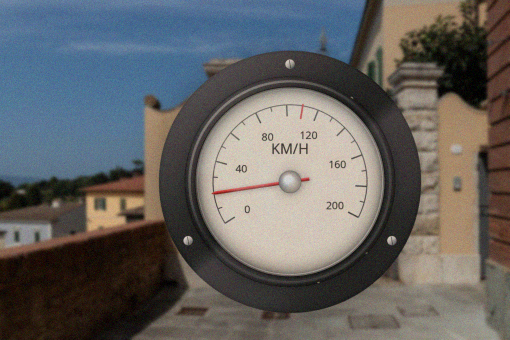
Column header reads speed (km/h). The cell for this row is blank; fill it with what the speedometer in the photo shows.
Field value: 20 km/h
